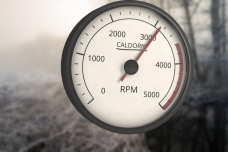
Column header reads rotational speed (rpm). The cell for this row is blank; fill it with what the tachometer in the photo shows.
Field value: 3100 rpm
